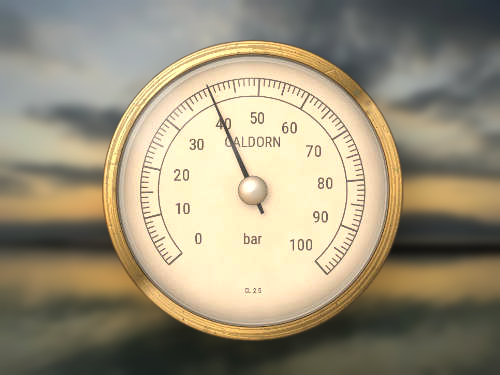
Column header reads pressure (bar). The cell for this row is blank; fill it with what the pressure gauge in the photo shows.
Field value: 40 bar
